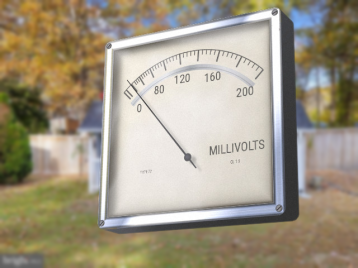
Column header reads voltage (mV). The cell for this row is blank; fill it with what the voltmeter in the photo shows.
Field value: 40 mV
